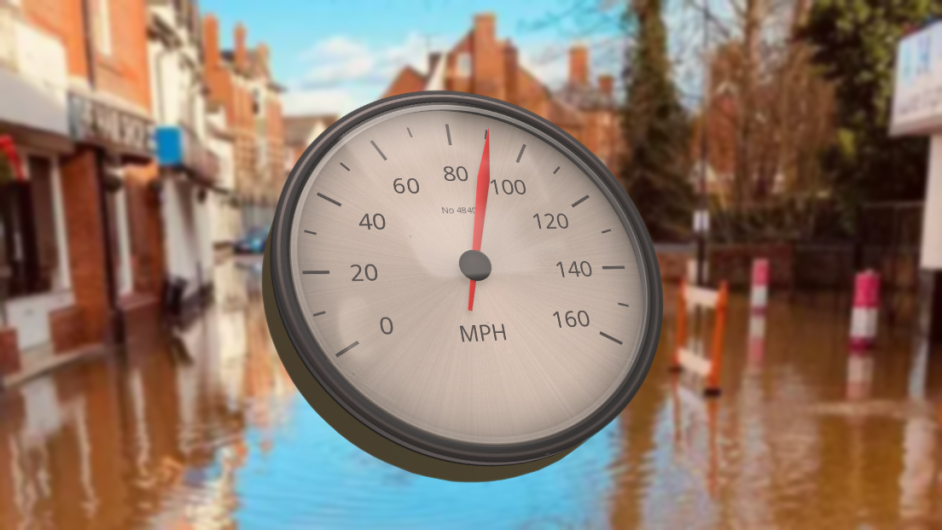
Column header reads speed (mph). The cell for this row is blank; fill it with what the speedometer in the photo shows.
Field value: 90 mph
